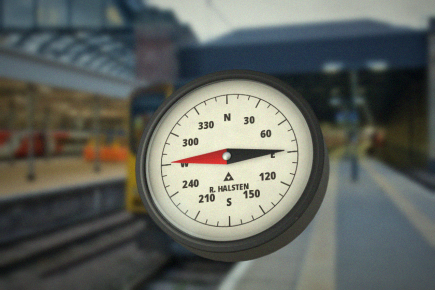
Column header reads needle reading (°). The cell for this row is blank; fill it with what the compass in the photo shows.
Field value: 270 °
